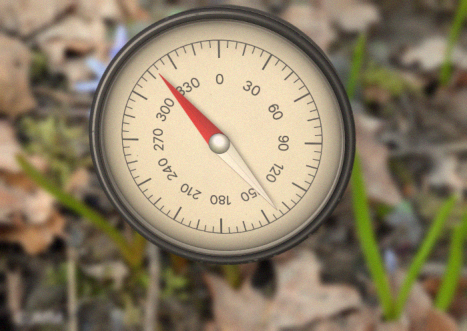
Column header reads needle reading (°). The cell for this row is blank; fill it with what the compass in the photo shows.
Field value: 320 °
